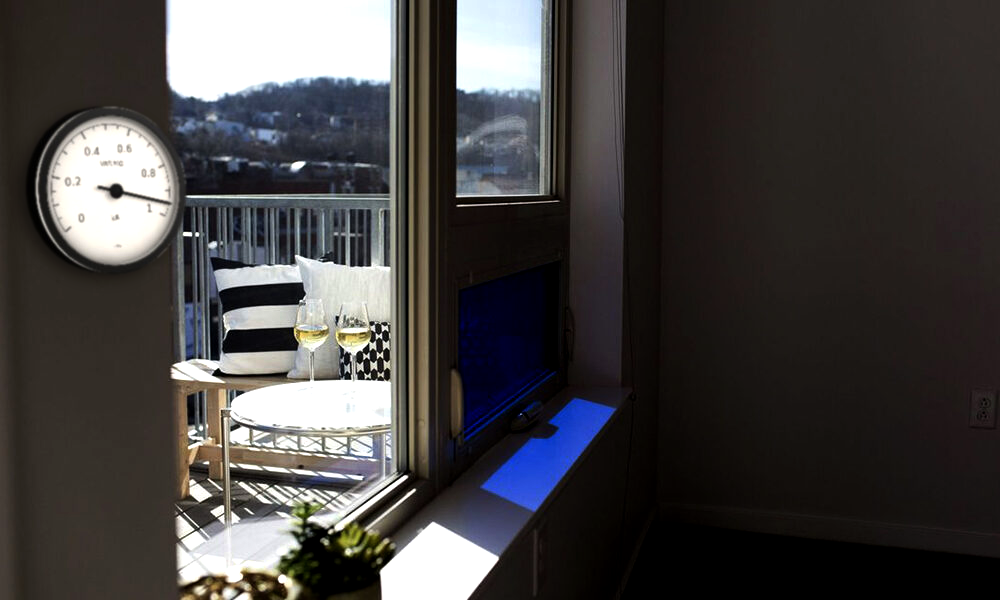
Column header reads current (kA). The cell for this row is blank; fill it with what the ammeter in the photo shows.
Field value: 0.95 kA
